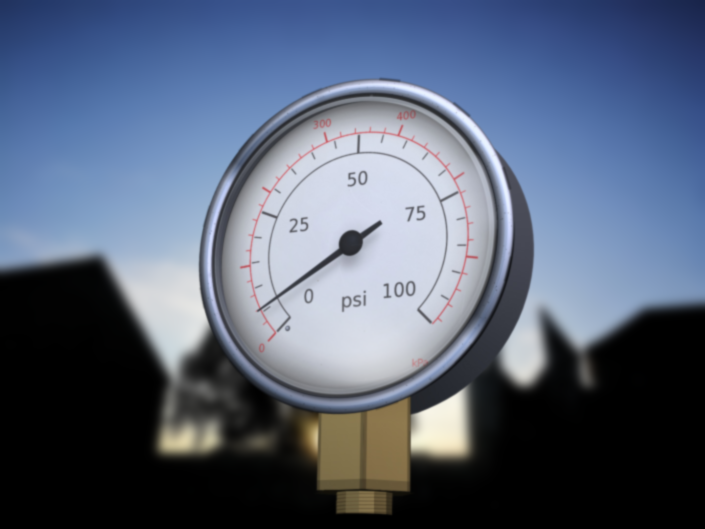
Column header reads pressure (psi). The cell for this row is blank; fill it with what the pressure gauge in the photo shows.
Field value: 5 psi
